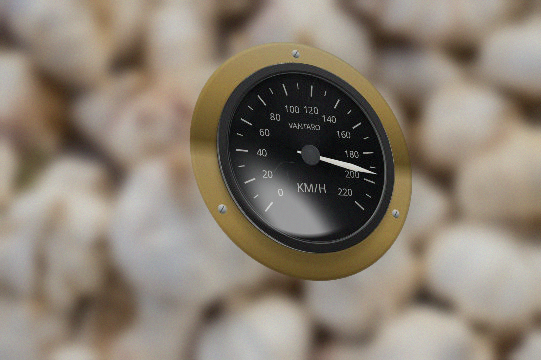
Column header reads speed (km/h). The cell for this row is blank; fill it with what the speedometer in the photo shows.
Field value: 195 km/h
